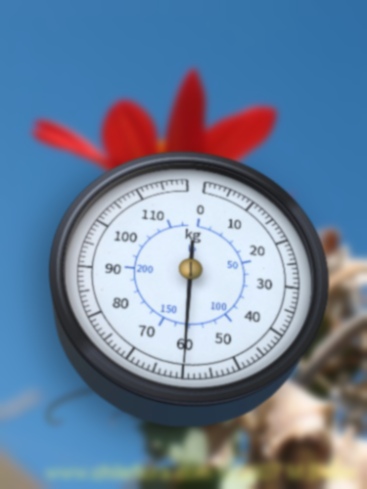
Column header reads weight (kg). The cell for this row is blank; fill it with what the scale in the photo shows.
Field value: 60 kg
